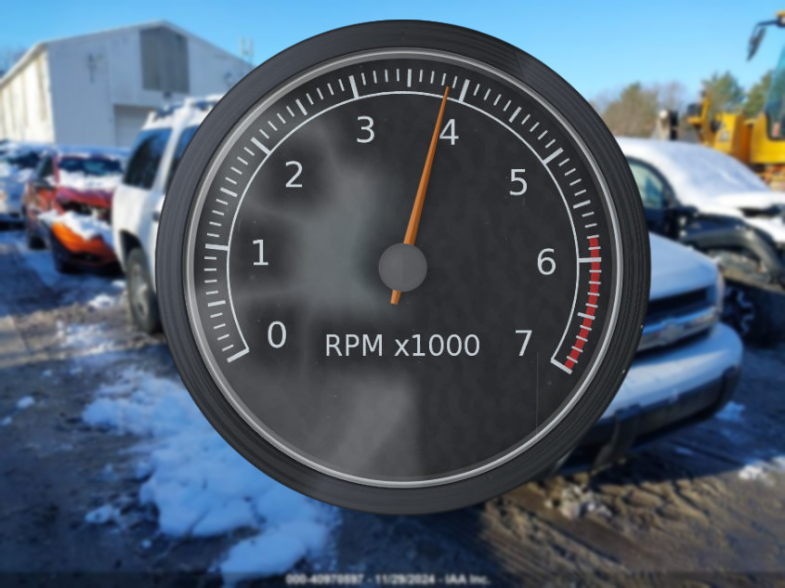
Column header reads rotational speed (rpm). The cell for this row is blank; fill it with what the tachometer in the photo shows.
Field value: 3850 rpm
